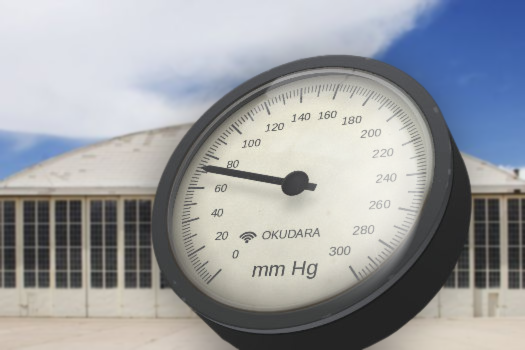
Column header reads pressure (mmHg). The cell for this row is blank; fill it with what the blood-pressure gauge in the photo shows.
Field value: 70 mmHg
